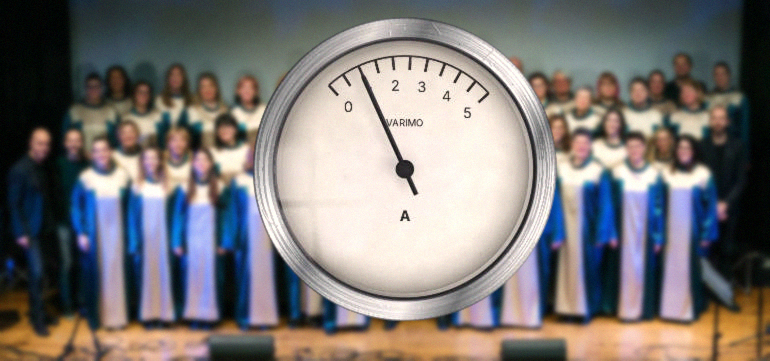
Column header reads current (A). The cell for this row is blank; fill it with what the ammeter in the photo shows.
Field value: 1 A
